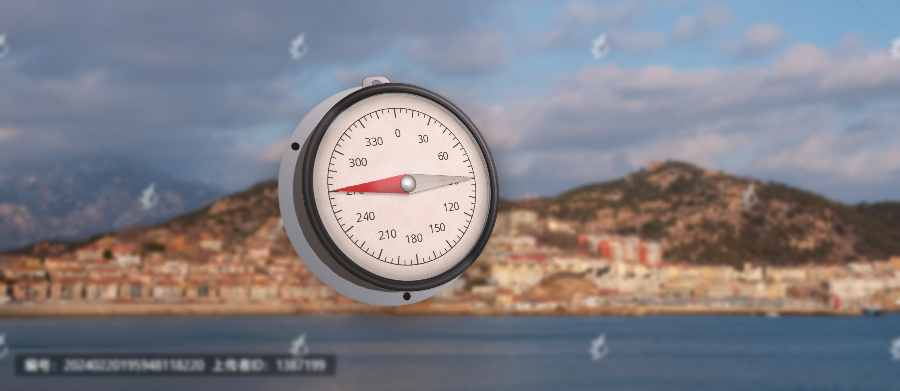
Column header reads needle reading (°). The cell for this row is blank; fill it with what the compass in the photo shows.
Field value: 270 °
